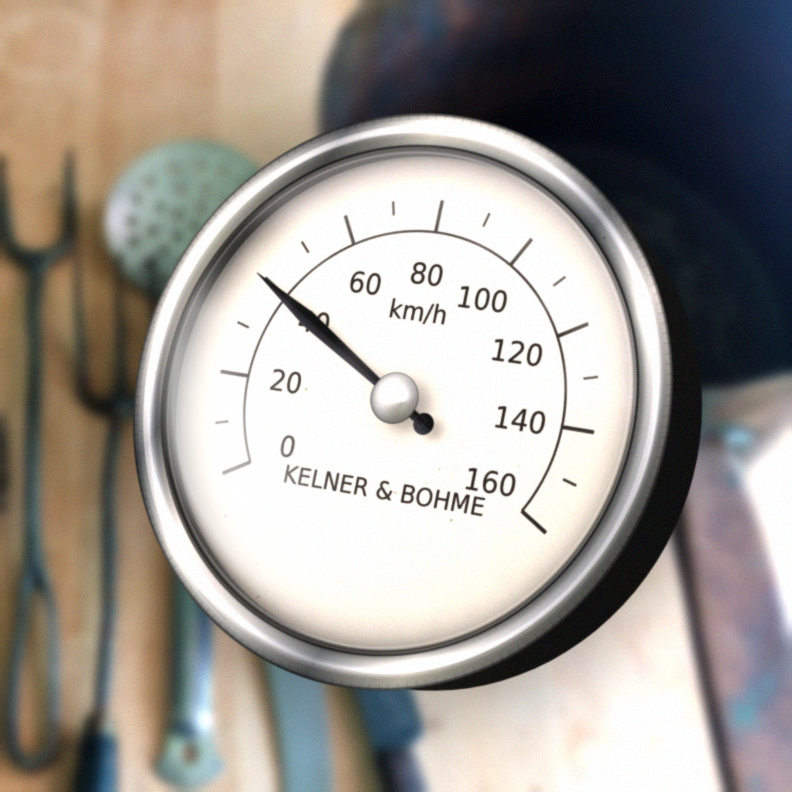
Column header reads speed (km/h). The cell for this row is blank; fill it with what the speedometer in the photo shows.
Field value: 40 km/h
